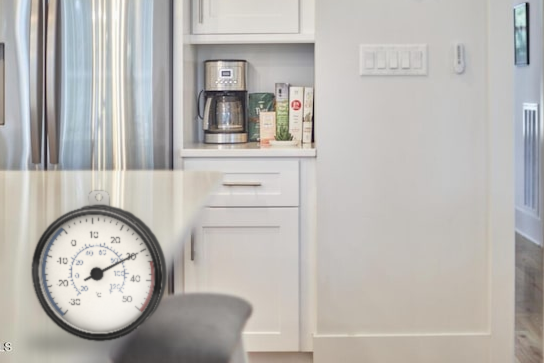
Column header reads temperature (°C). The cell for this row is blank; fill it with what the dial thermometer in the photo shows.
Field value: 30 °C
